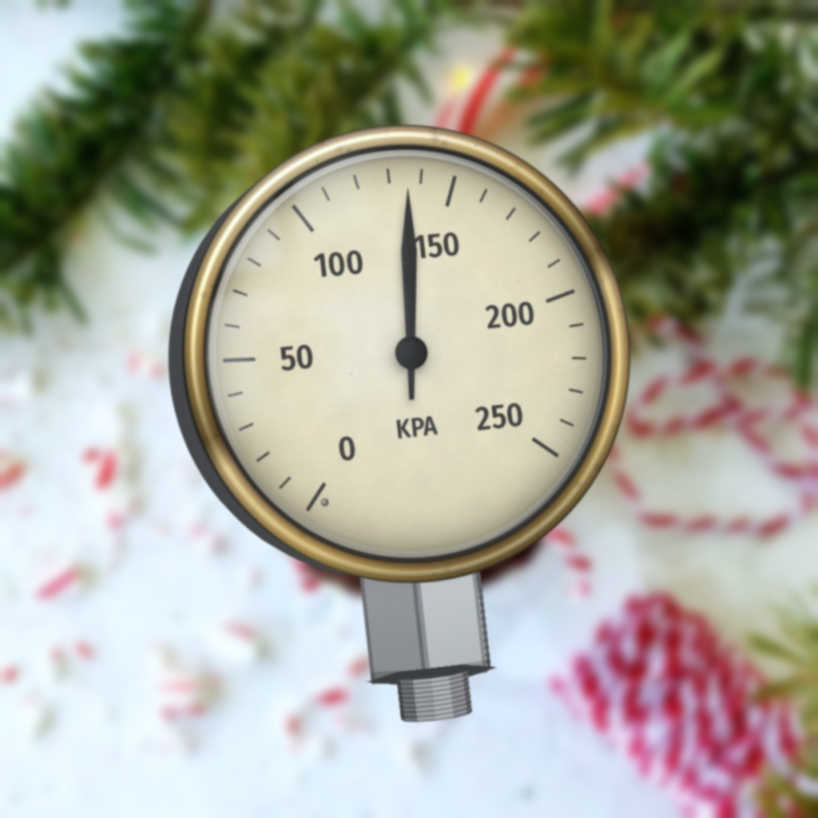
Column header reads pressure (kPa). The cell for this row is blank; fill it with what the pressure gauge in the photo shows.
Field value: 135 kPa
